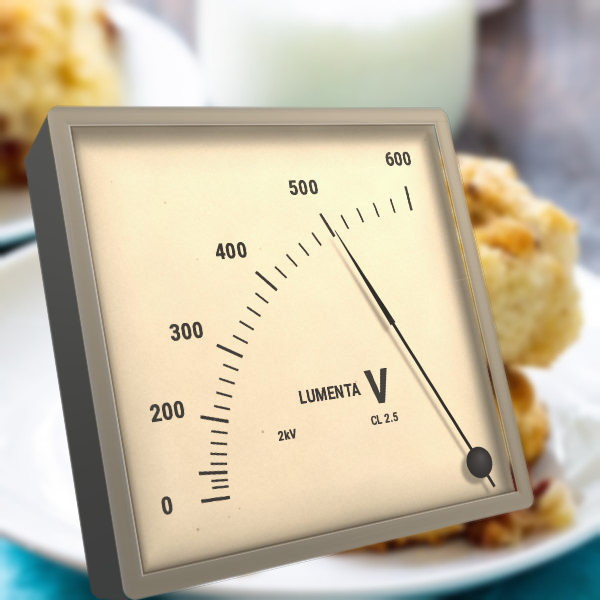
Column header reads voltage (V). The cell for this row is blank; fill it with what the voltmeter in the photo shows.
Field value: 500 V
